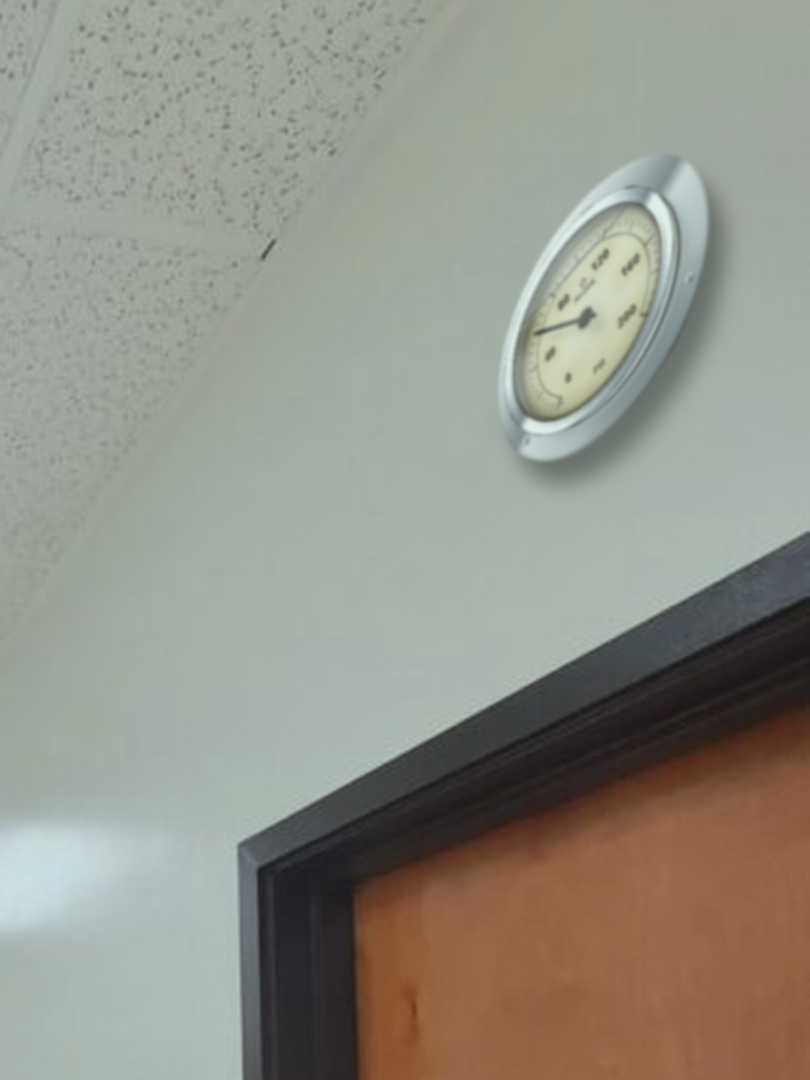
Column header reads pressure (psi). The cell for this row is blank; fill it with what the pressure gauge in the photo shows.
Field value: 60 psi
